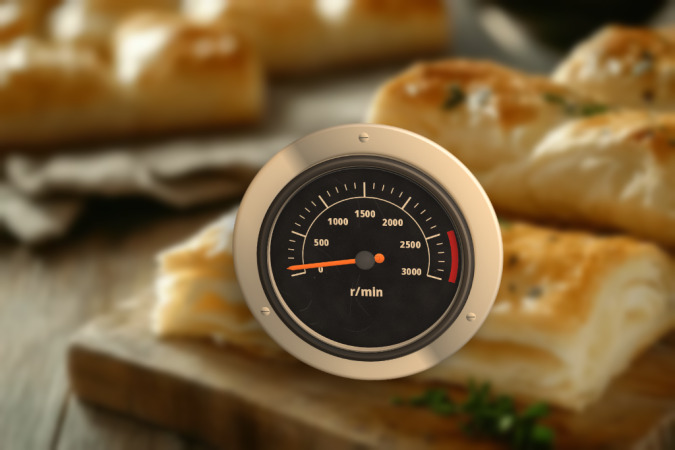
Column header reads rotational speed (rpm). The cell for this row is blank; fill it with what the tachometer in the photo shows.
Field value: 100 rpm
